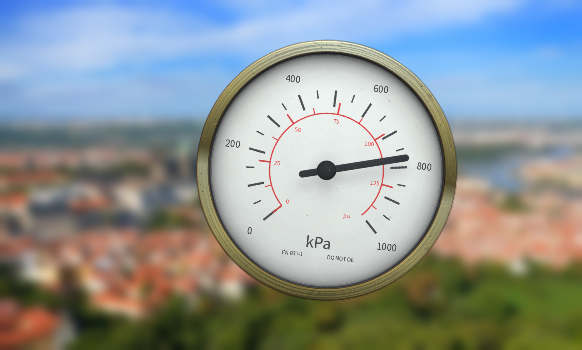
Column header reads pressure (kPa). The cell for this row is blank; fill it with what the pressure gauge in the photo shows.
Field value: 775 kPa
